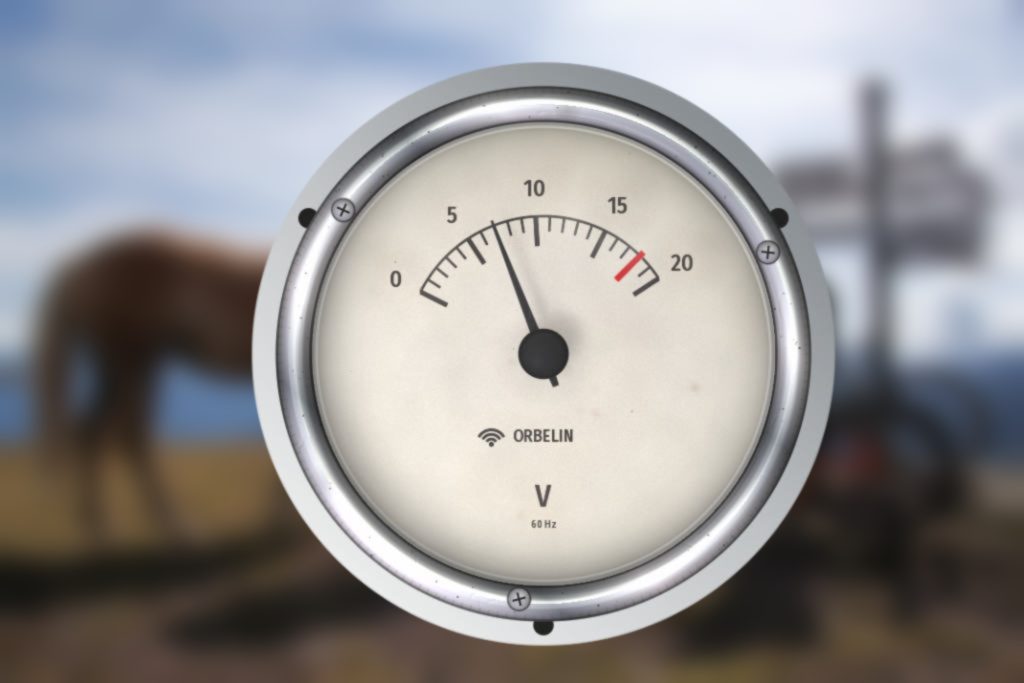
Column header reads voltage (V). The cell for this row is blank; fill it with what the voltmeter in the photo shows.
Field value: 7 V
